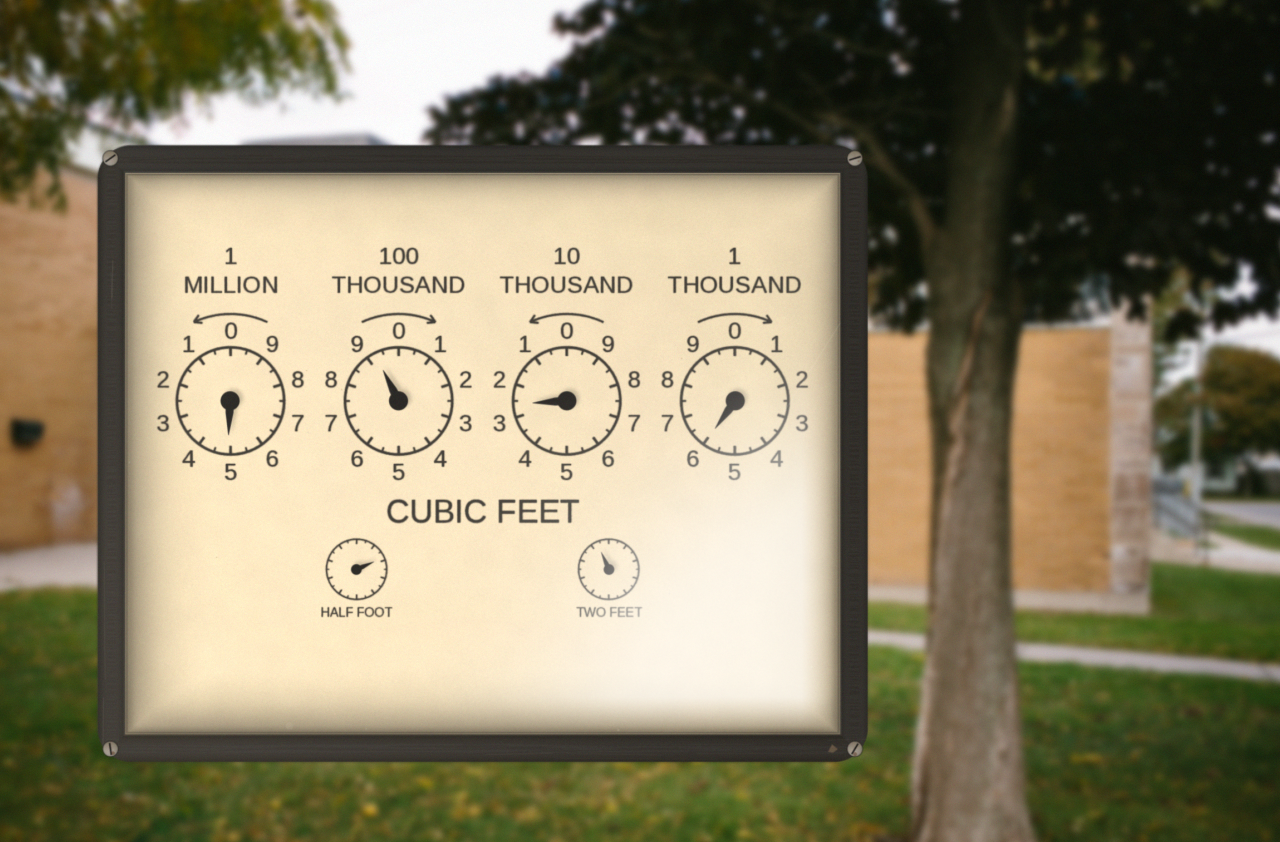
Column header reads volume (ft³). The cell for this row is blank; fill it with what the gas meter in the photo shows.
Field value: 492600 ft³
